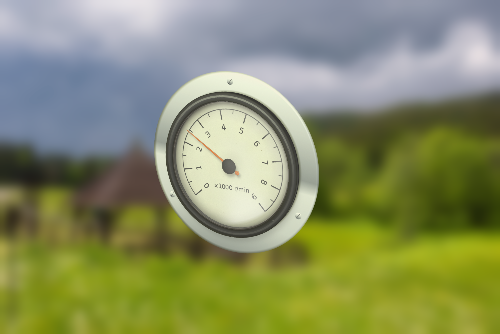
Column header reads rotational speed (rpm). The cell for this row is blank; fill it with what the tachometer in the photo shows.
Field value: 2500 rpm
